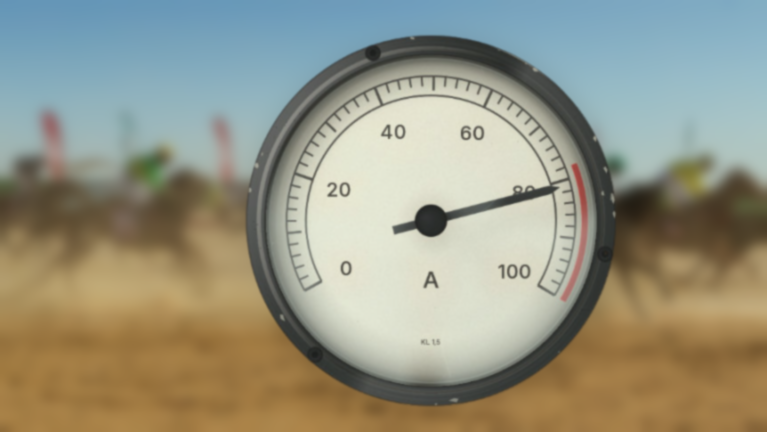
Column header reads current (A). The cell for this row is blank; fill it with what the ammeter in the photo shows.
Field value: 81 A
